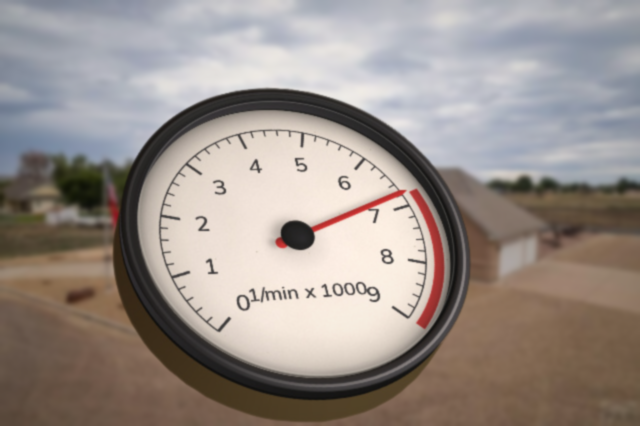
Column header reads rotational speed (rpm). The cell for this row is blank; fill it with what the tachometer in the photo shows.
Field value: 6800 rpm
